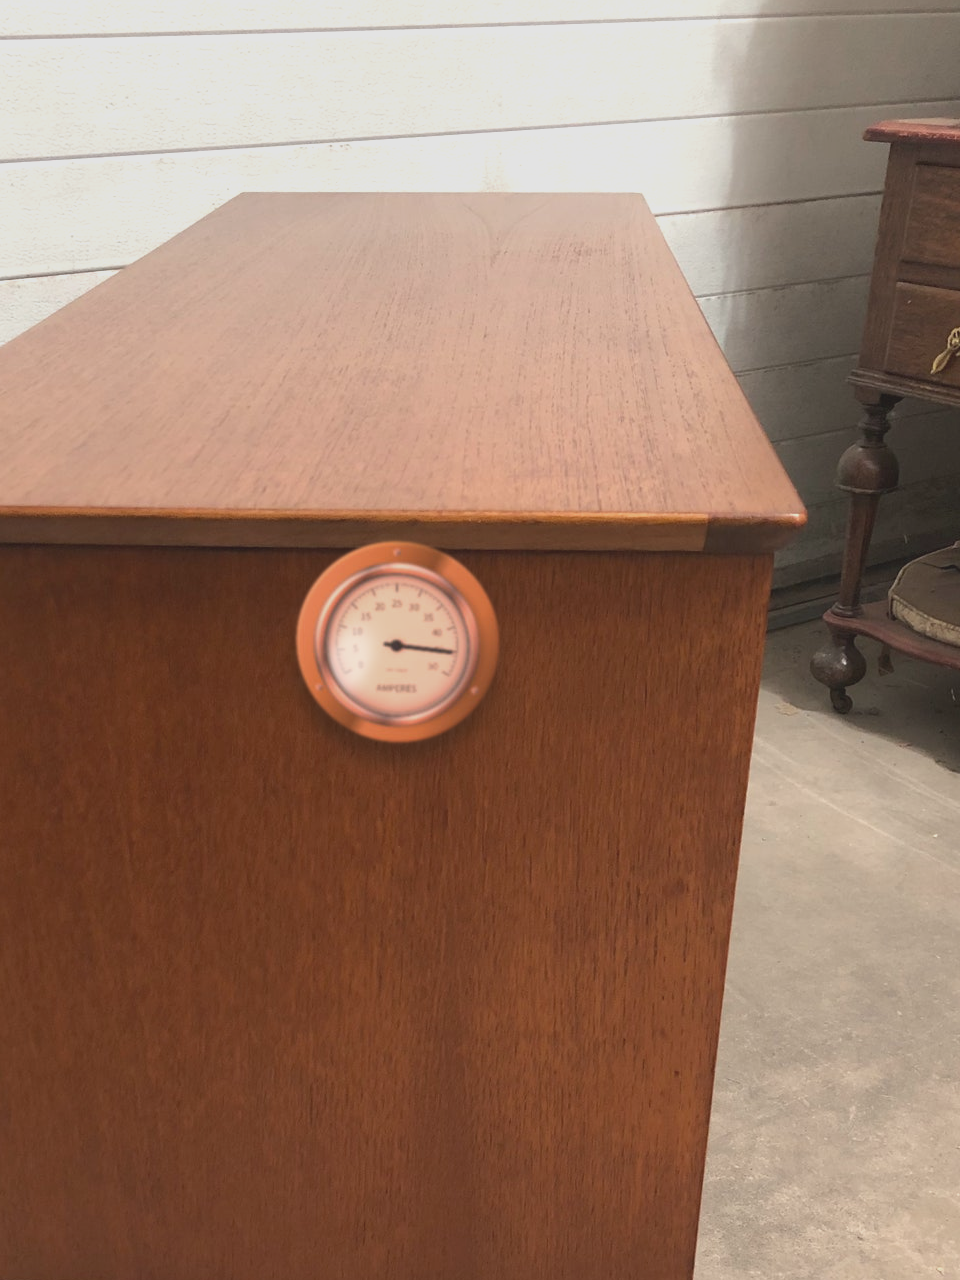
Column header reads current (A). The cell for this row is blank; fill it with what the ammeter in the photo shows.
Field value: 45 A
